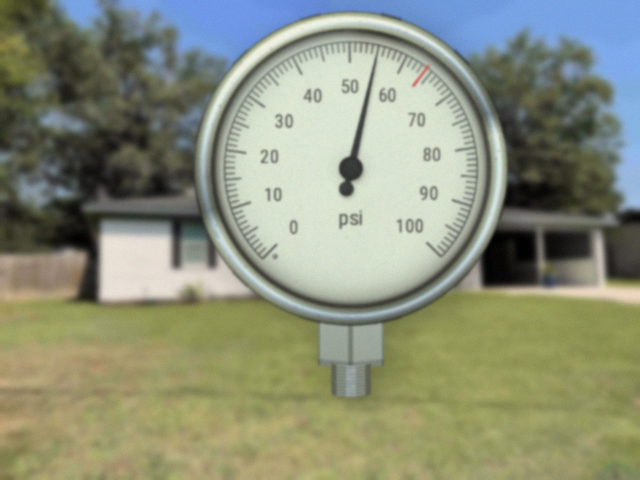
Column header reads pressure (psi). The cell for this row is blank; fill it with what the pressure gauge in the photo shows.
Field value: 55 psi
